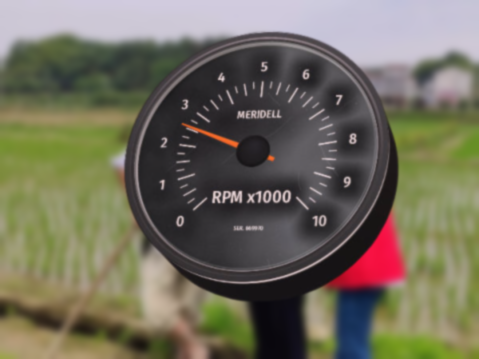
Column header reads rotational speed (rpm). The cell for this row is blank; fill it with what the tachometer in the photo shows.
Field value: 2500 rpm
